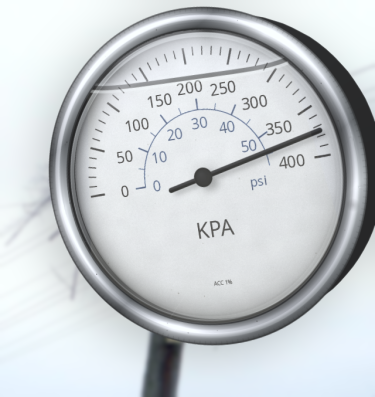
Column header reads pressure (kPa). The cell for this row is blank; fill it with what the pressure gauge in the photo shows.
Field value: 375 kPa
